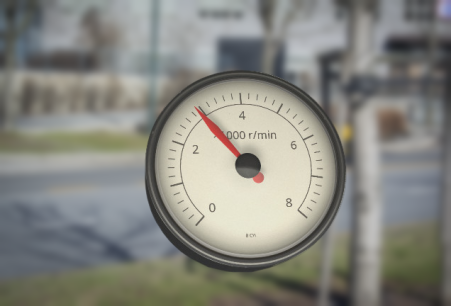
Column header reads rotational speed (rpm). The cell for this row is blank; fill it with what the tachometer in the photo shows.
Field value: 2900 rpm
